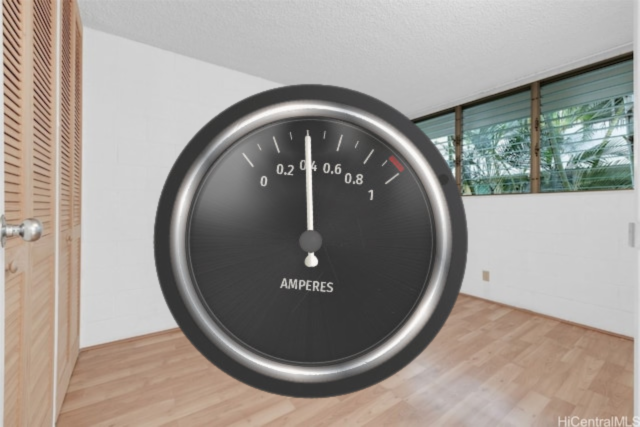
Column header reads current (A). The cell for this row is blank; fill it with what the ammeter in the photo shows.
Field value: 0.4 A
